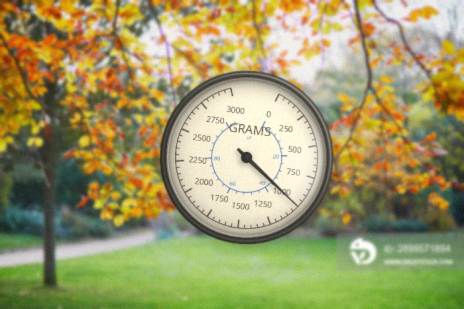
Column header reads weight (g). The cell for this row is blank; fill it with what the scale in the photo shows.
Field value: 1000 g
